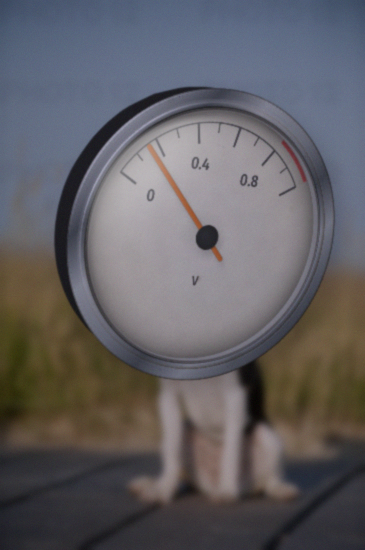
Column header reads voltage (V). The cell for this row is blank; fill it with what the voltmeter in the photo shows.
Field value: 0.15 V
